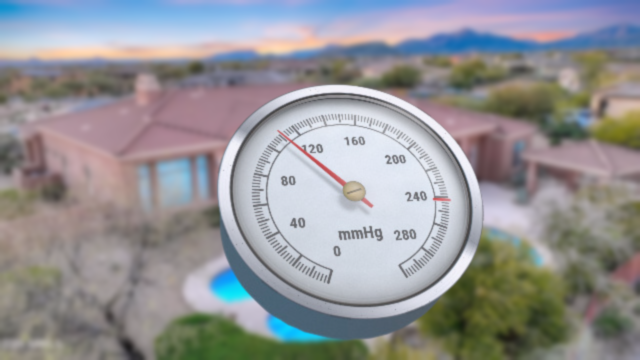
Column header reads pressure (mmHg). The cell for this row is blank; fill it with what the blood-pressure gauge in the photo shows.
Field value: 110 mmHg
